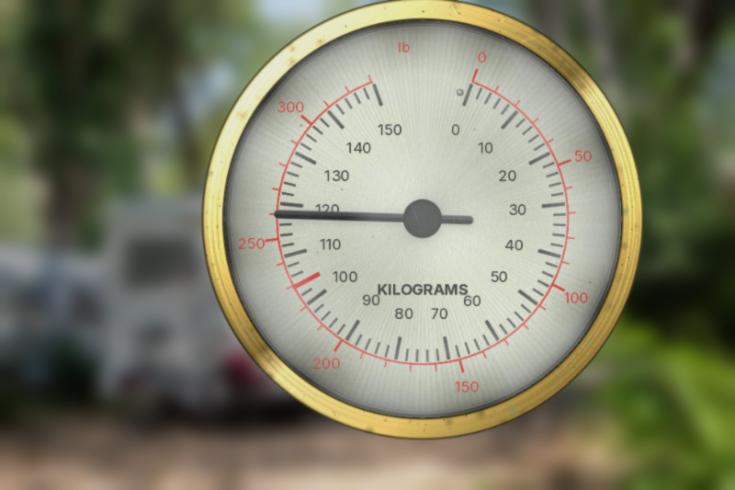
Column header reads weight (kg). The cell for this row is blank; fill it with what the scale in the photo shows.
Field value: 118 kg
